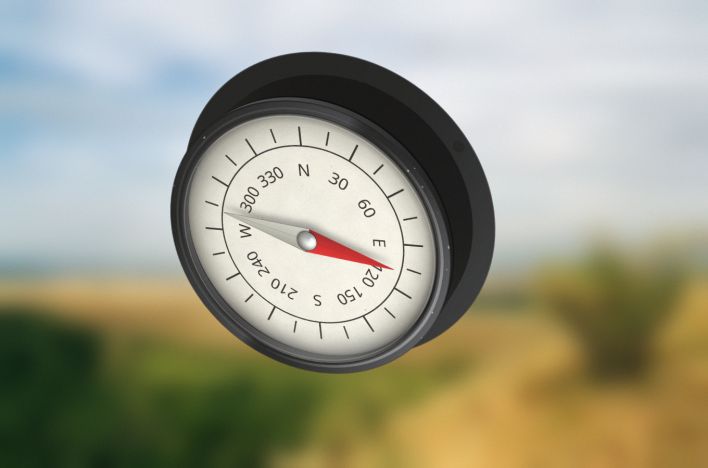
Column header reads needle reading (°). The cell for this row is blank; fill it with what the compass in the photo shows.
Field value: 105 °
